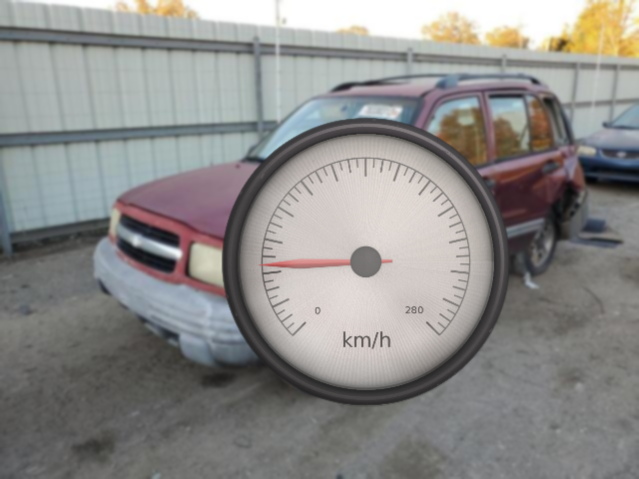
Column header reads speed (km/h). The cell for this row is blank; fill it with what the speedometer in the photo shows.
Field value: 45 km/h
